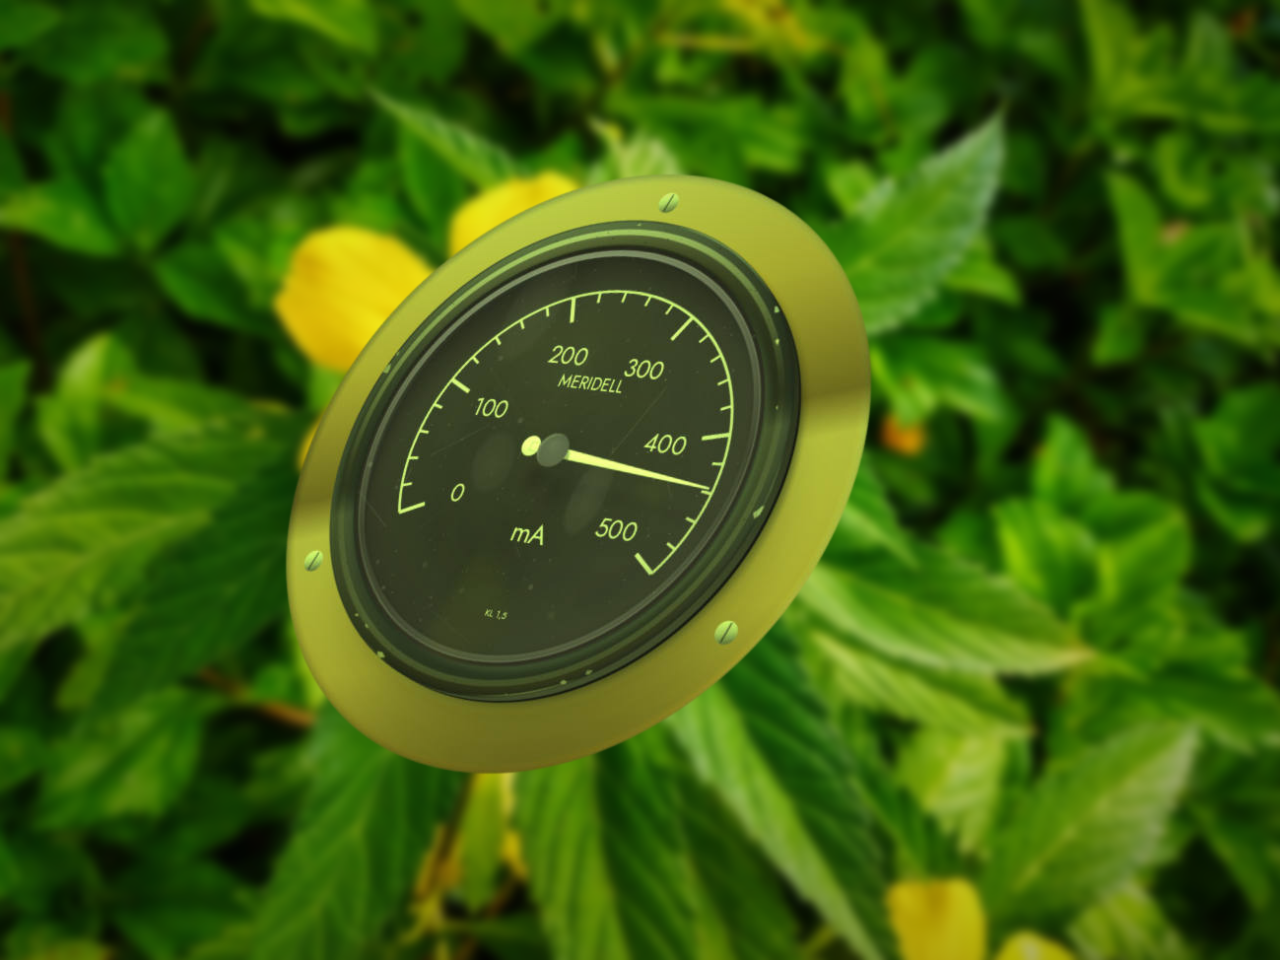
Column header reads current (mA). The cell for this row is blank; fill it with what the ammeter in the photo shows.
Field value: 440 mA
